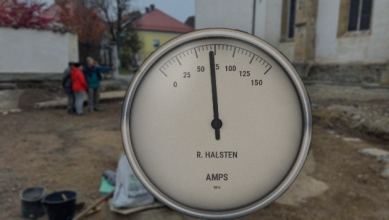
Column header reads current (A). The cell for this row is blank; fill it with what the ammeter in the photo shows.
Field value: 70 A
